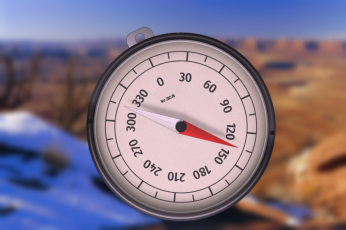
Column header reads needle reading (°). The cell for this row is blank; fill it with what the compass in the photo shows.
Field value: 135 °
